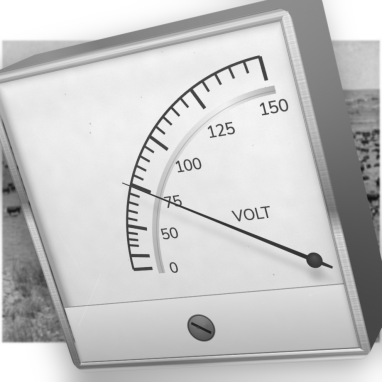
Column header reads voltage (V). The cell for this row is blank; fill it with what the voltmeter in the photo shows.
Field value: 75 V
